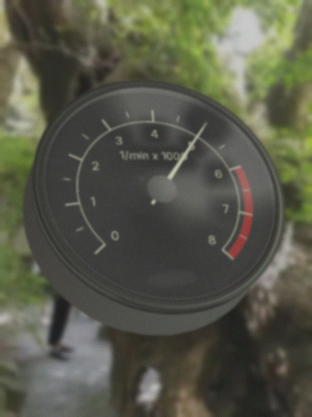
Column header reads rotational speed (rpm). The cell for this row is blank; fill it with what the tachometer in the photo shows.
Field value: 5000 rpm
